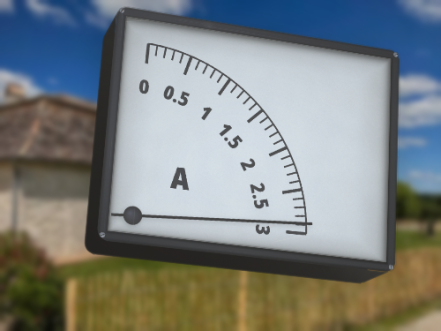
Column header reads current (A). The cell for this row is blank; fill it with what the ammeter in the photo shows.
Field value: 2.9 A
